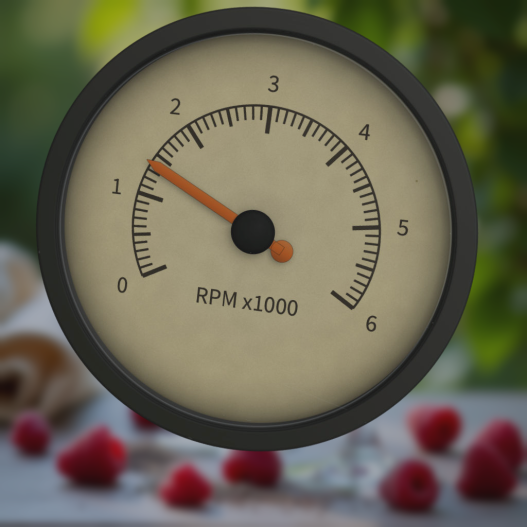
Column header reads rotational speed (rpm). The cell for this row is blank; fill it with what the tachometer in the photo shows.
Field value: 1400 rpm
